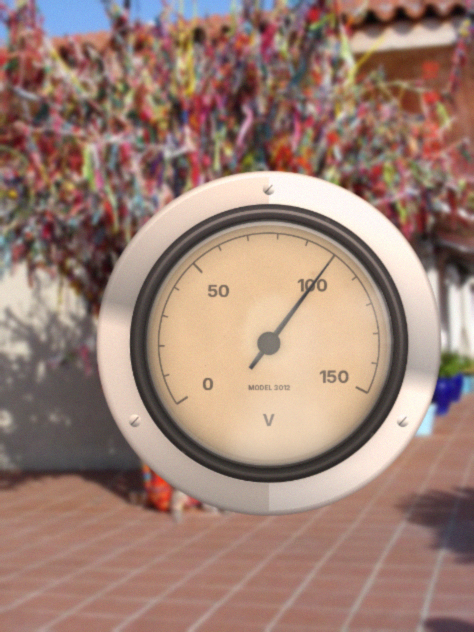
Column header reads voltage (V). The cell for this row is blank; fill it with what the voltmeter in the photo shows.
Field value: 100 V
